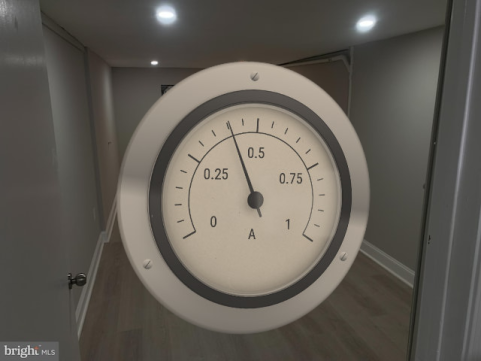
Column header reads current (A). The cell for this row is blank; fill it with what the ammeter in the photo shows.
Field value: 0.4 A
